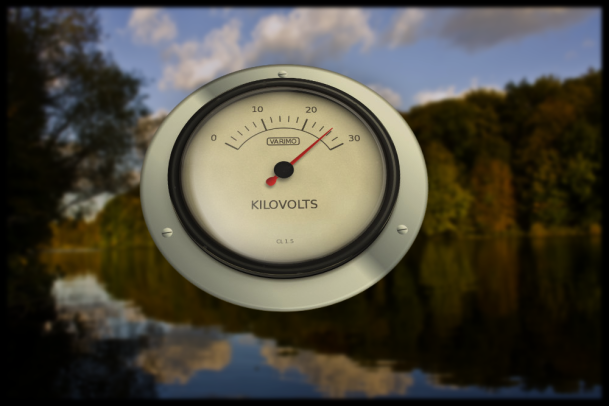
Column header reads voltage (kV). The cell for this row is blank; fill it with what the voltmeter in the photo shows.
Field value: 26 kV
